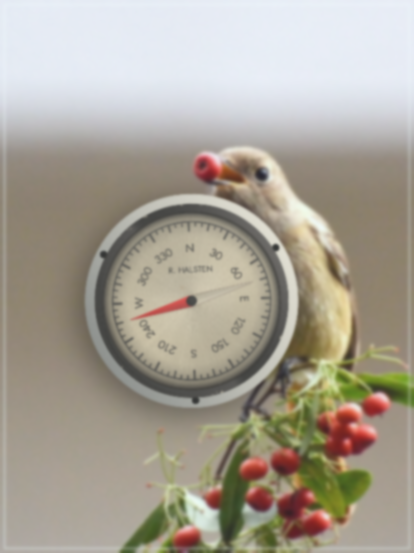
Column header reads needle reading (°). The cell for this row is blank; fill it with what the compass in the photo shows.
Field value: 255 °
